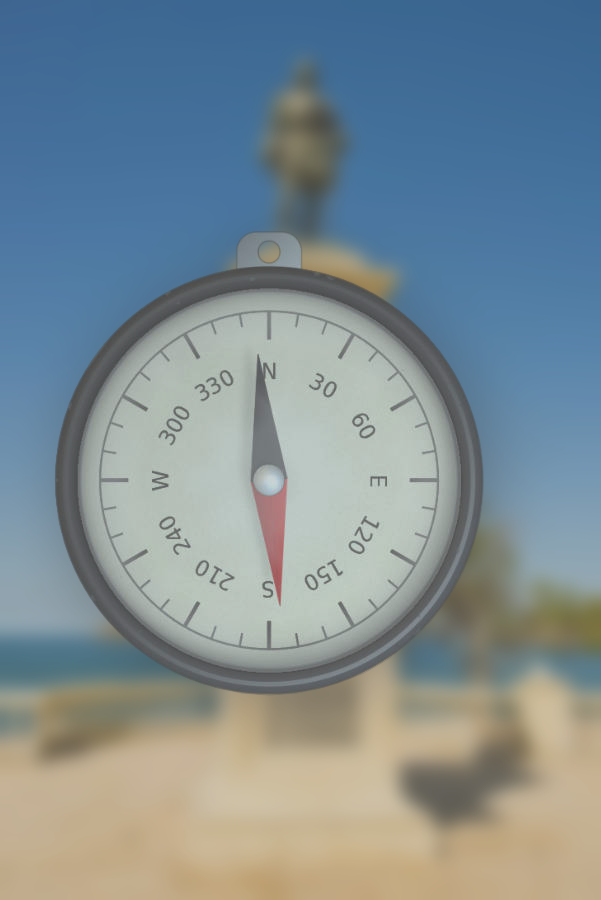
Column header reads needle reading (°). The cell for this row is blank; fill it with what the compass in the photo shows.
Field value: 175 °
